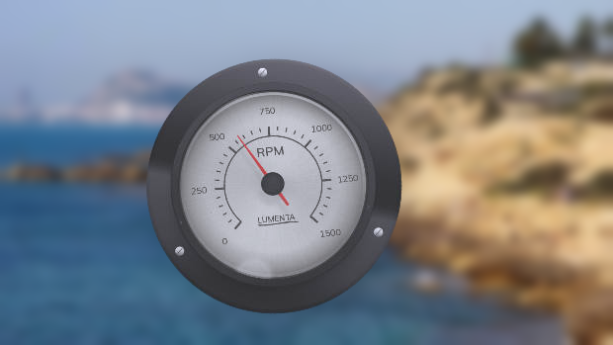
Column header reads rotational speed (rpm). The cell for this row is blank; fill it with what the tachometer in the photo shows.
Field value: 575 rpm
